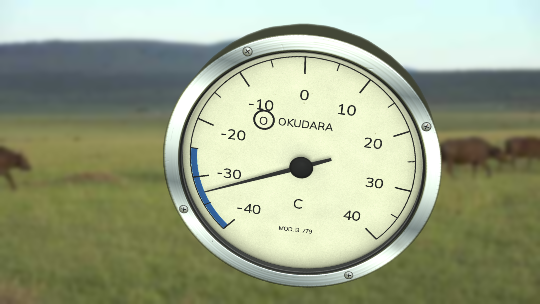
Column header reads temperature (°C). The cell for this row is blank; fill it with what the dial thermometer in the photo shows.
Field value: -32.5 °C
